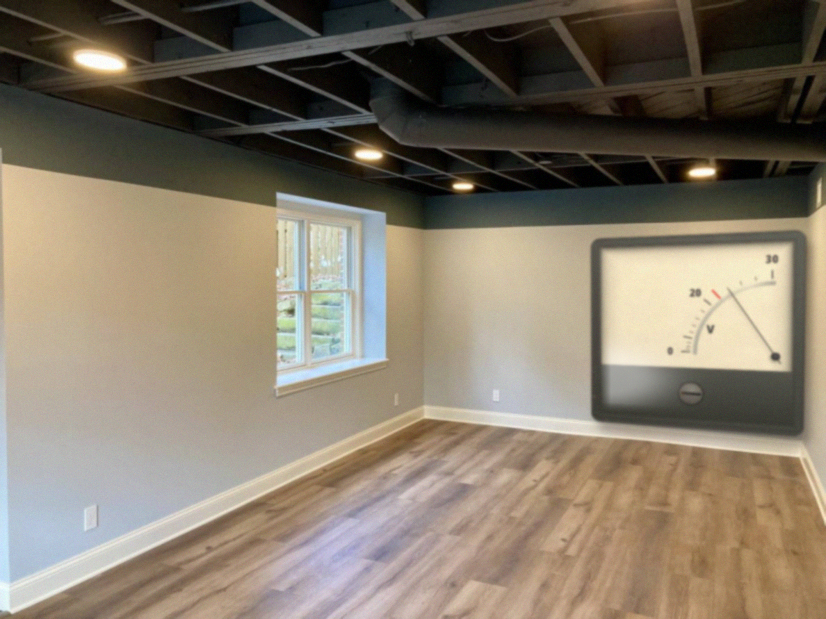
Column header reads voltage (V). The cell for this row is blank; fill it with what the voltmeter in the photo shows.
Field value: 24 V
